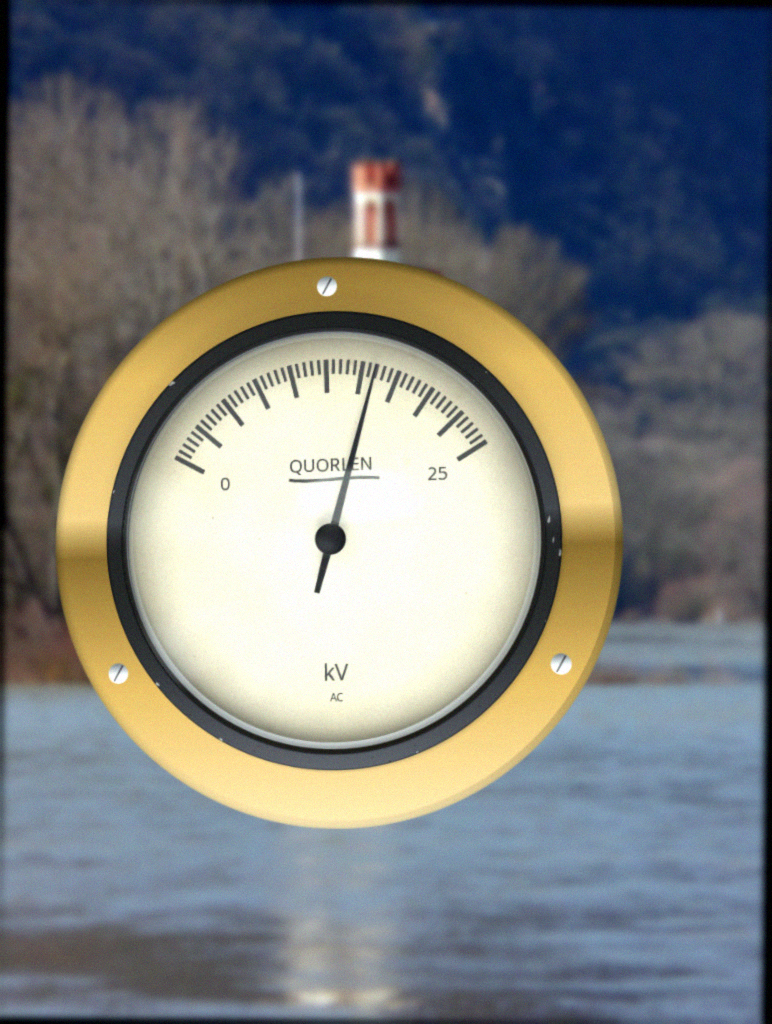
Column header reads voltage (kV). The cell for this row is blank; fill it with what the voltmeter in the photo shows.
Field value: 16 kV
